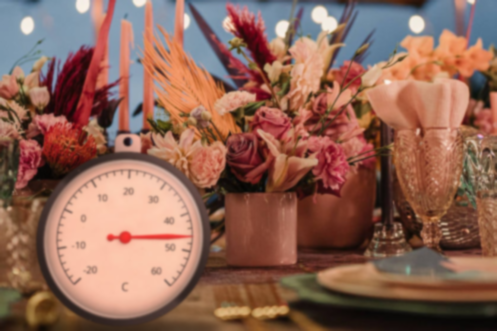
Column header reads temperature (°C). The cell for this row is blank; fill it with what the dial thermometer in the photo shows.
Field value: 46 °C
